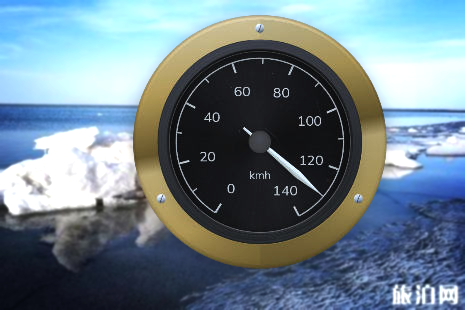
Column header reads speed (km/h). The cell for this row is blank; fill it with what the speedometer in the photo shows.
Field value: 130 km/h
